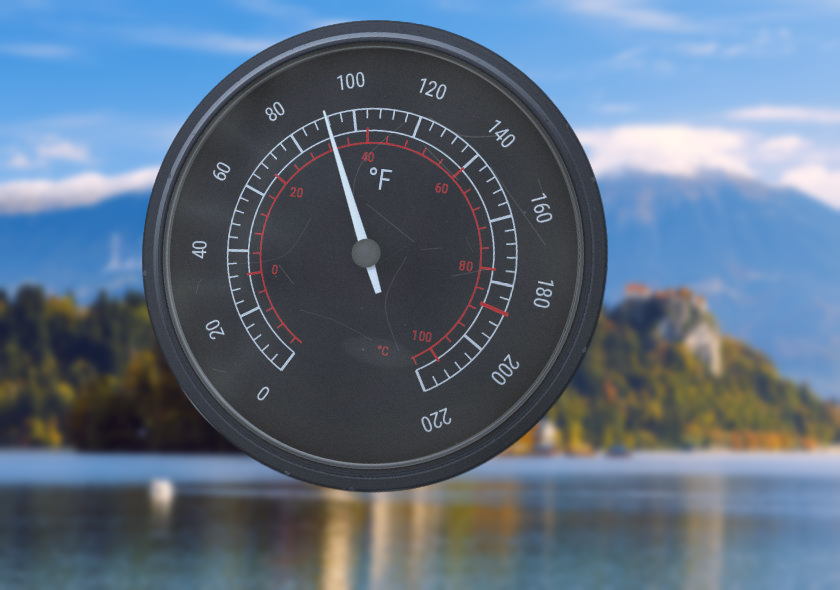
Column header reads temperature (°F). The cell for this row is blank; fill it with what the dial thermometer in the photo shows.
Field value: 92 °F
